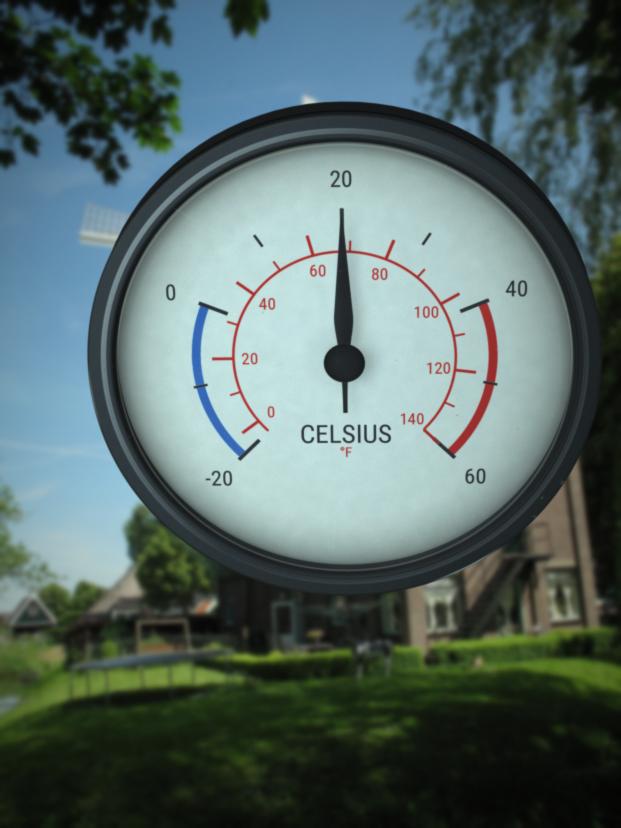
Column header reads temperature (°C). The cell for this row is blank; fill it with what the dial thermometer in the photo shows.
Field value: 20 °C
